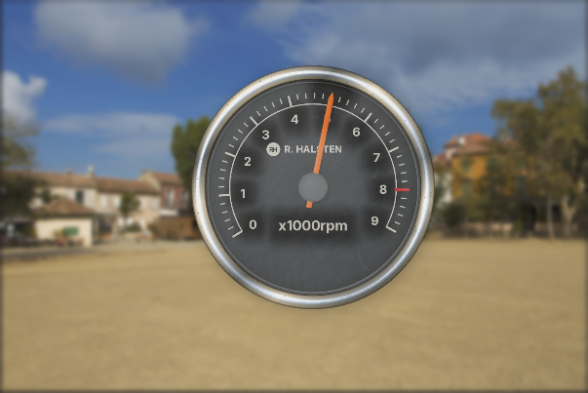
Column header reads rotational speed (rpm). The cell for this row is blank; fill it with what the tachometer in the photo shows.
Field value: 5000 rpm
